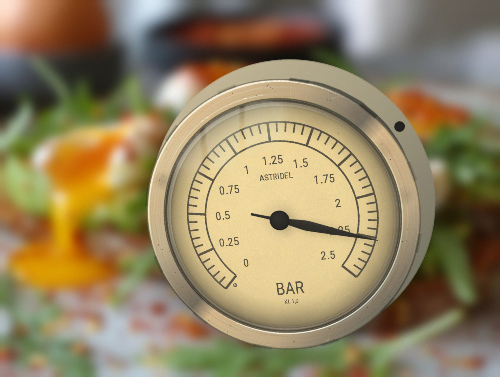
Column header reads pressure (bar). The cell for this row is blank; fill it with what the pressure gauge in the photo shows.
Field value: 2.25 bar
